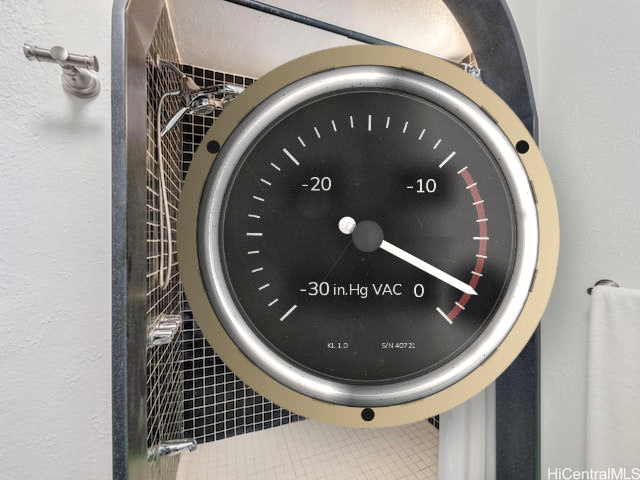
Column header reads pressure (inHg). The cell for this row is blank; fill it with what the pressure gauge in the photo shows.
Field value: -2 inHg
